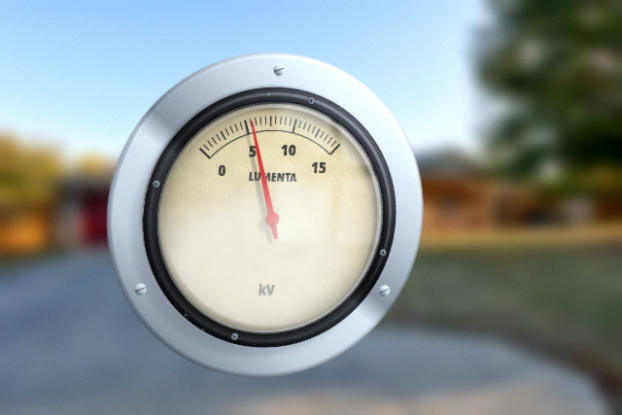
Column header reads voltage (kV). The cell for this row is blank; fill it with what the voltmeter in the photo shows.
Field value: 5.5 kV
